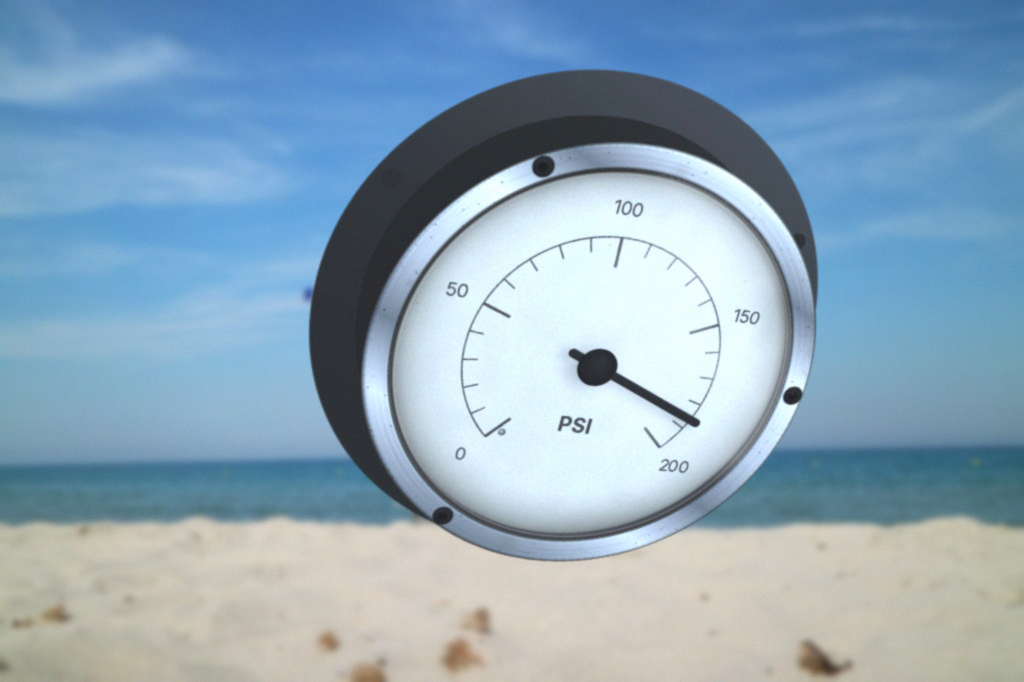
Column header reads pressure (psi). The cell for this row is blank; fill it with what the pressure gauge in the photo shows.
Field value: 185 psi
